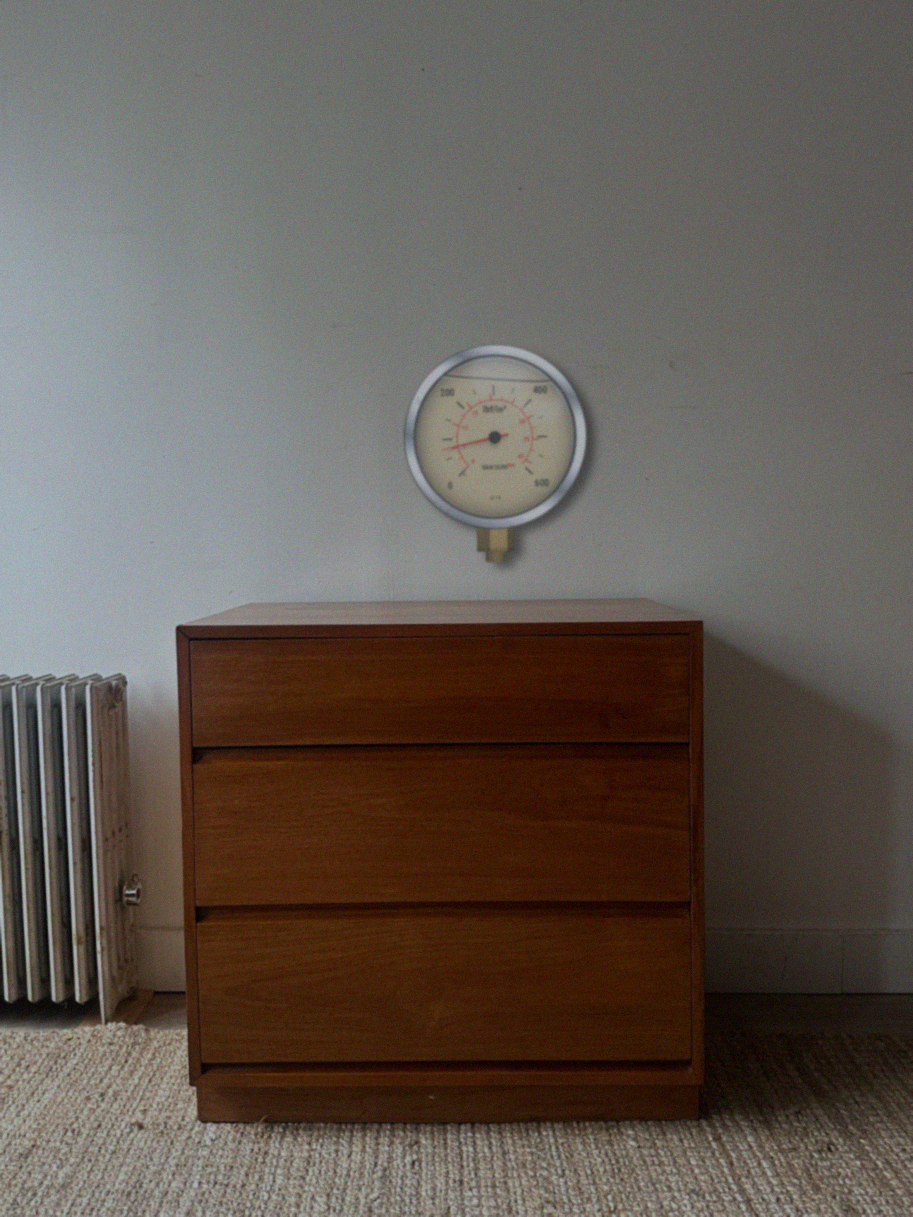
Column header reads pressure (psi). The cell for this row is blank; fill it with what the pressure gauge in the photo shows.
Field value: 75 psi
